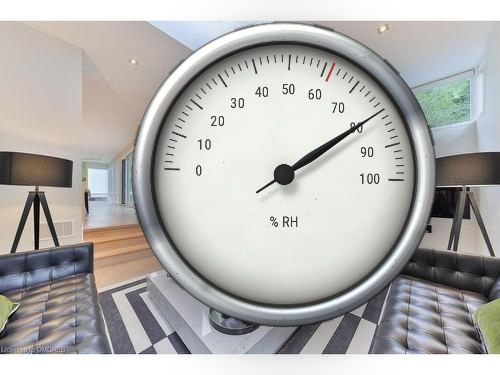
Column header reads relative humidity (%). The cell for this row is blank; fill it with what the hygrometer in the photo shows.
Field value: 80 %
